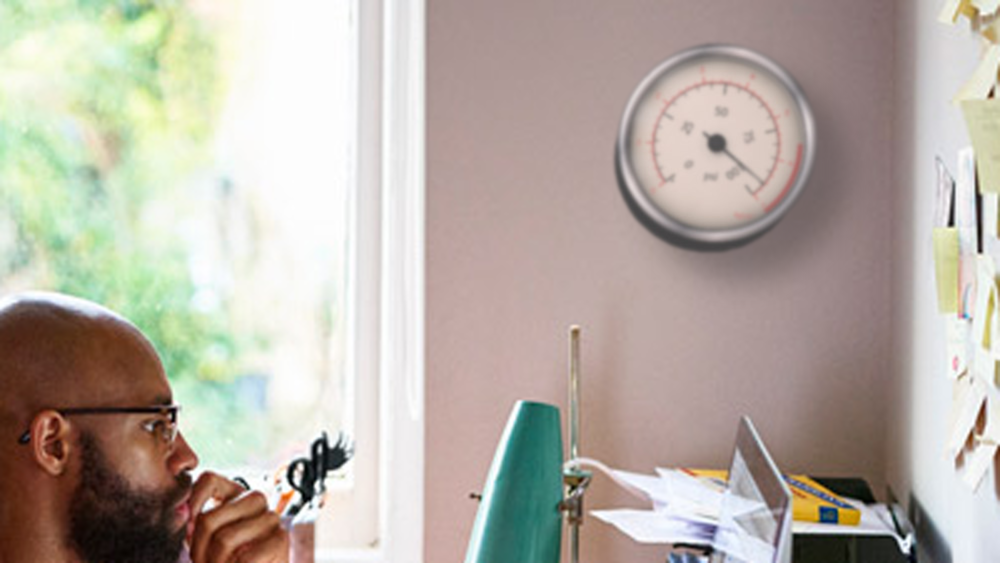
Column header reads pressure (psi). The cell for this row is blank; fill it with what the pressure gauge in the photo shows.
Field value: 95 psi
